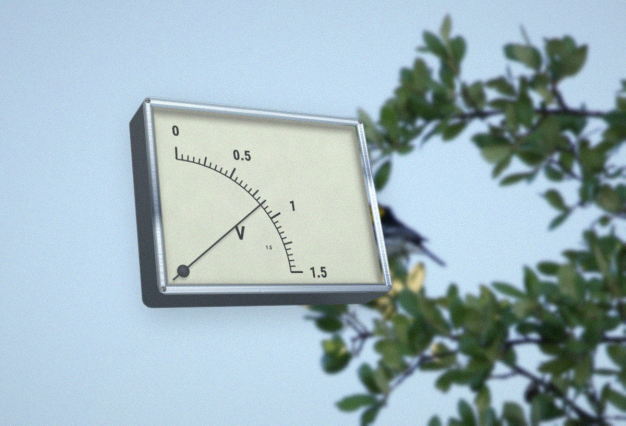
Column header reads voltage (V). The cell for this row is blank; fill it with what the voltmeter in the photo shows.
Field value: 0.85 V
